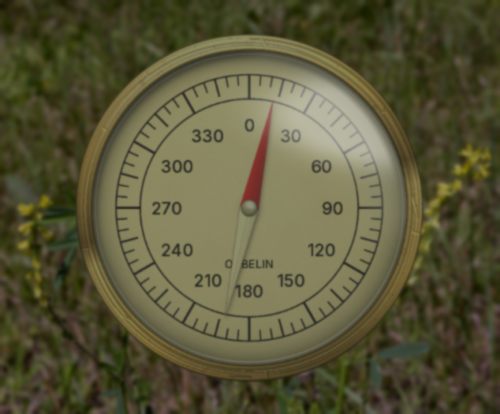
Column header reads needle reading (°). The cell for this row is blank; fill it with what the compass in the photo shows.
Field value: 12.5 °
